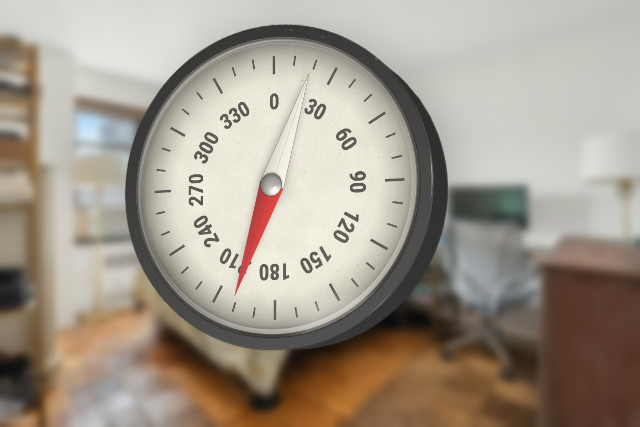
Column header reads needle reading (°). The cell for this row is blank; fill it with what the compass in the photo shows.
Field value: 200 °
